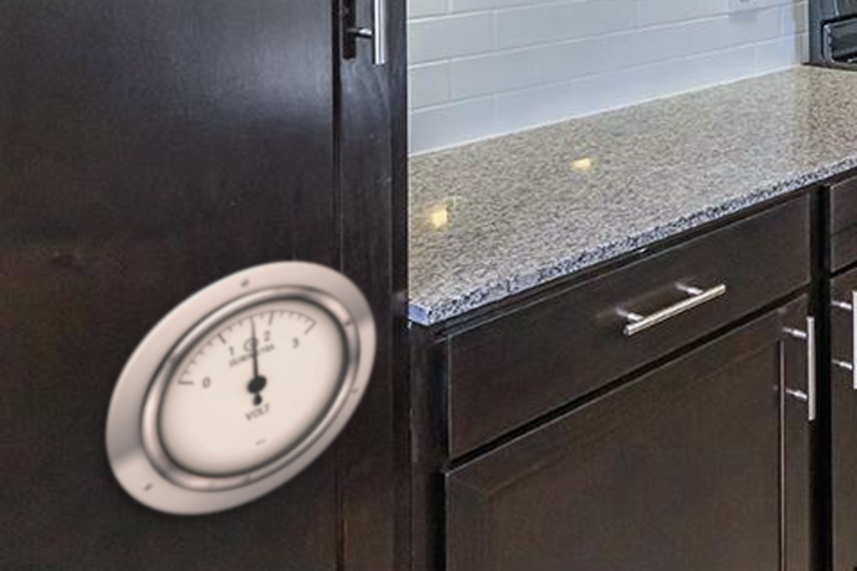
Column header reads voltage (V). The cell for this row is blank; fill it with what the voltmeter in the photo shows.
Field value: 1.6 V
